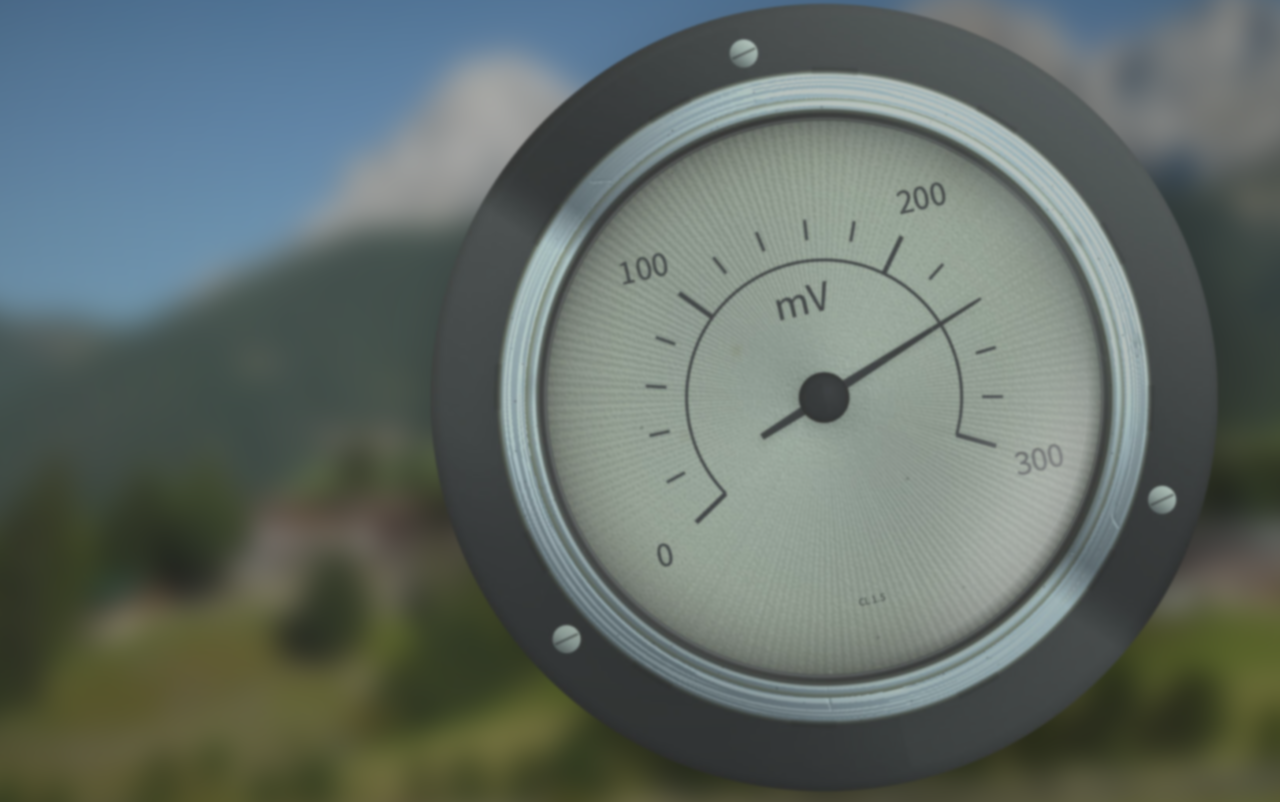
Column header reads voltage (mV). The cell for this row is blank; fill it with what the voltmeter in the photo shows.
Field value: 240 mV
